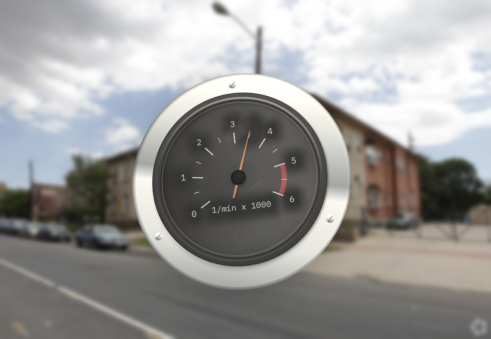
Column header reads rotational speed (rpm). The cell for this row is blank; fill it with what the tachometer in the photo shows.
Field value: 3500 rpm
